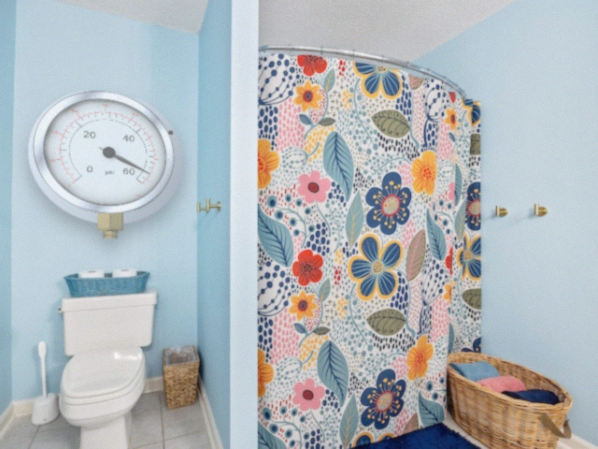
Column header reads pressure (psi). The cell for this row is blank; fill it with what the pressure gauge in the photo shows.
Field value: 56 psi
